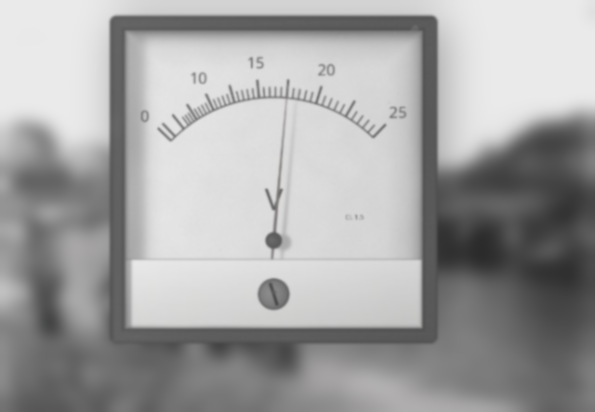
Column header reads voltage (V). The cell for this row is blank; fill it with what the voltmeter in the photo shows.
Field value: 17.5 V
